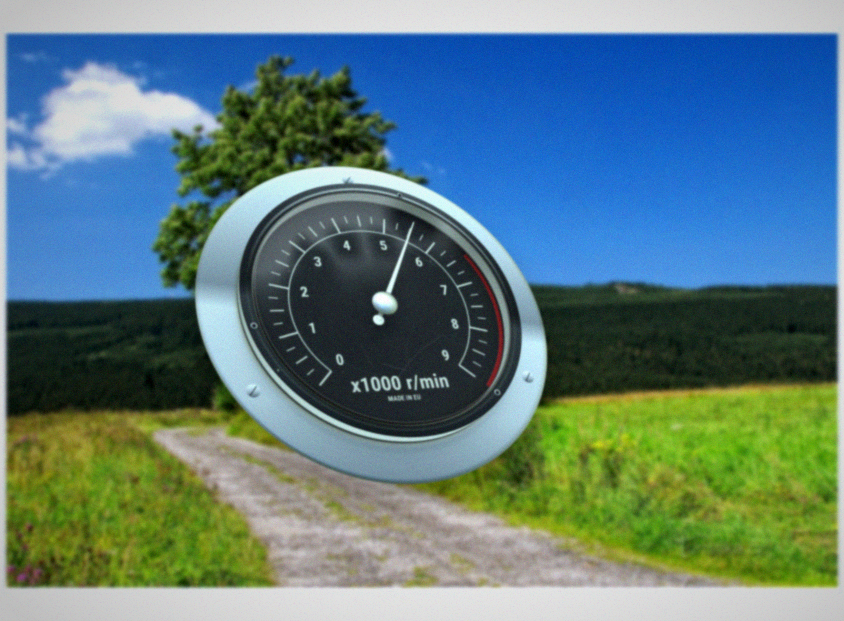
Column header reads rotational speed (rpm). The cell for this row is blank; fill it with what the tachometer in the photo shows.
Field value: 5500 rpm
